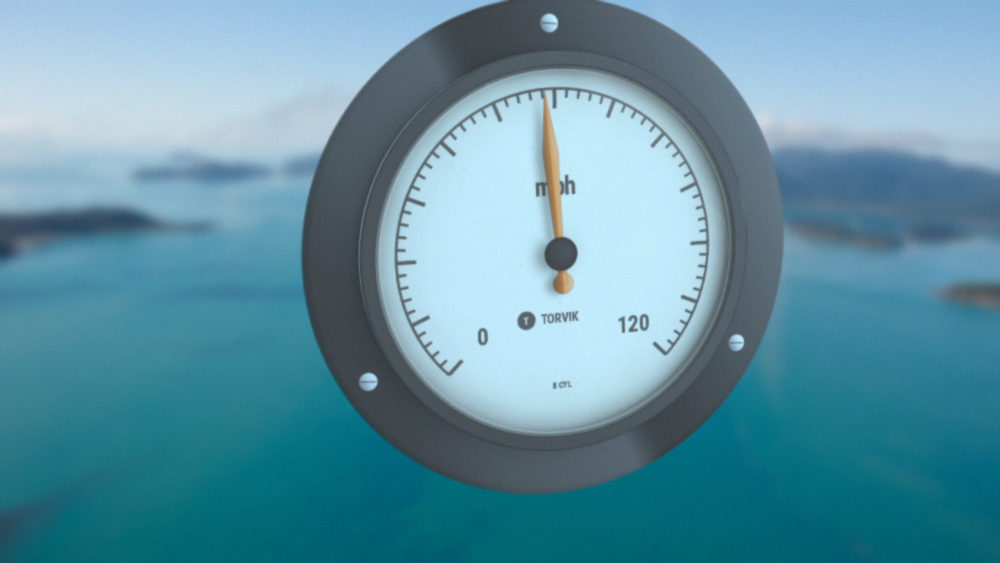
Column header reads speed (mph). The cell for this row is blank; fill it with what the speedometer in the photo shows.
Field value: 58 mph
